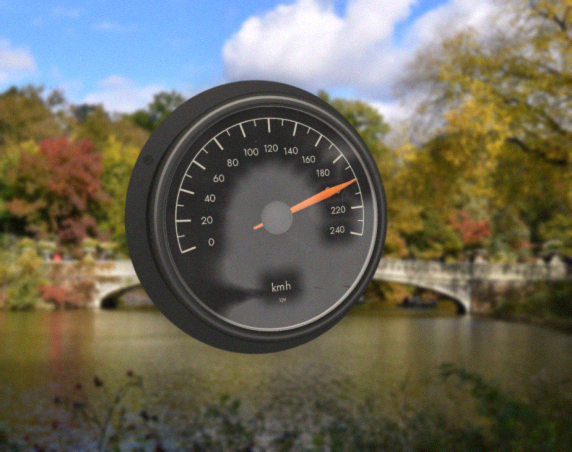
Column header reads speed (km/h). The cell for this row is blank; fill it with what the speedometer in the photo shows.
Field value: 200 km/h
